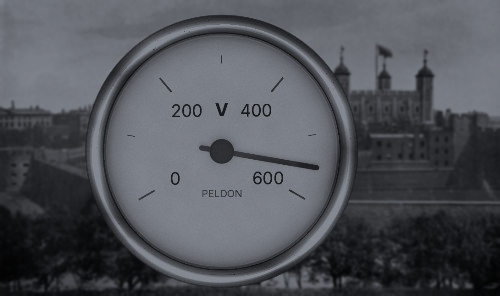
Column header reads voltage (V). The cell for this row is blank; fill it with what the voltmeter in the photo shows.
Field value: 550 V
